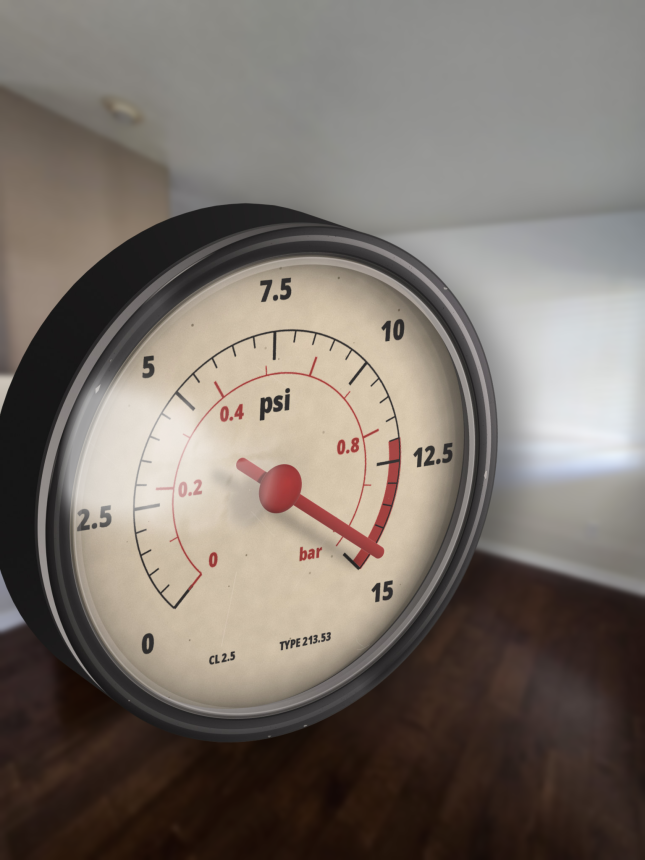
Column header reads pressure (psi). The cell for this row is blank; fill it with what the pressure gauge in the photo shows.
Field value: 14.5 psi
